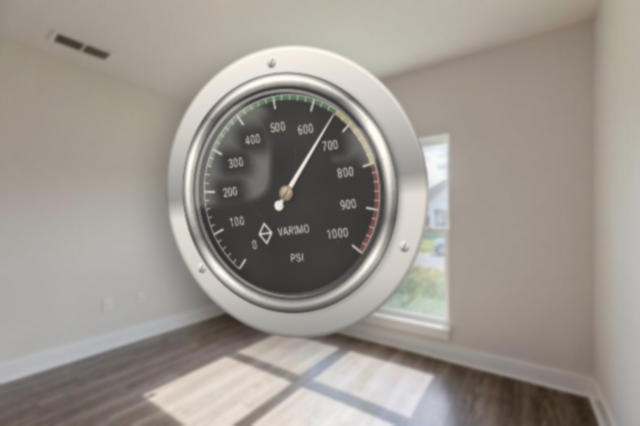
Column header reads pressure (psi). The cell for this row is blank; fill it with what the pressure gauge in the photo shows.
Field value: 660 psi
